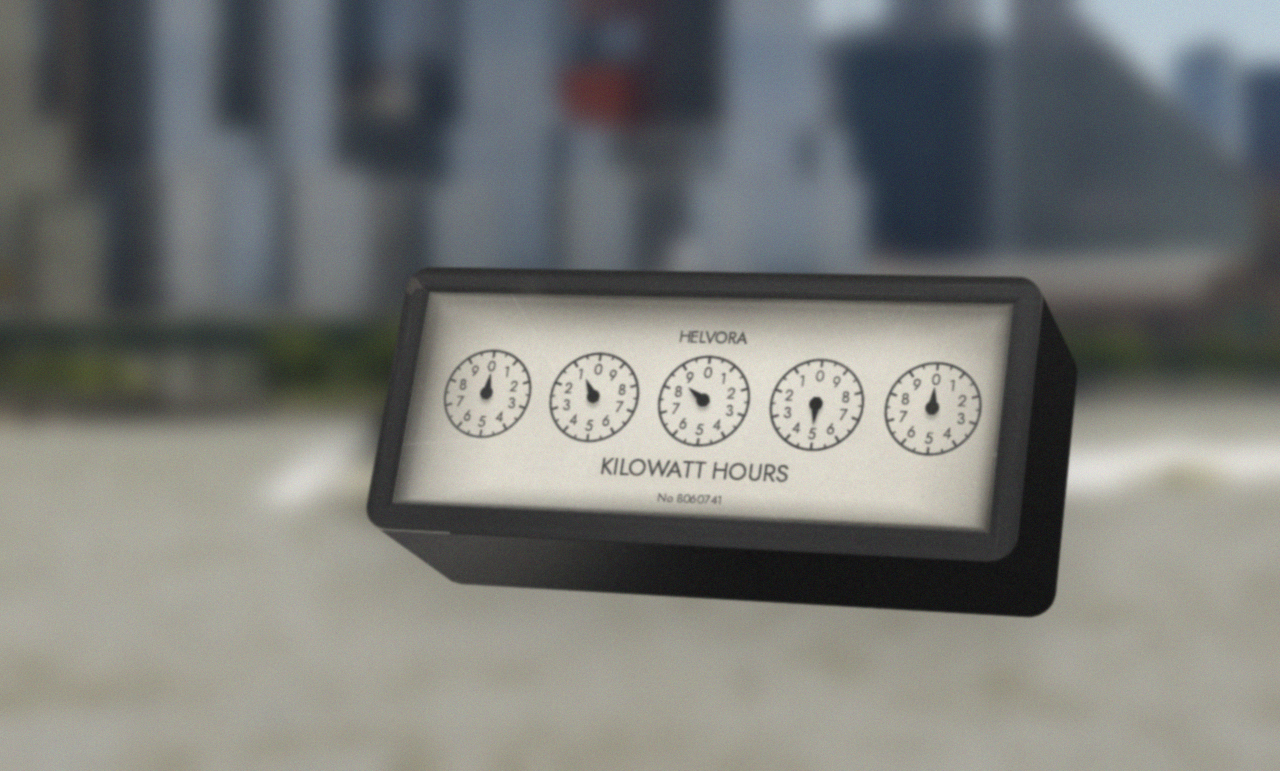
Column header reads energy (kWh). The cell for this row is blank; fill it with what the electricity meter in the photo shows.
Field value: 850 kWh
